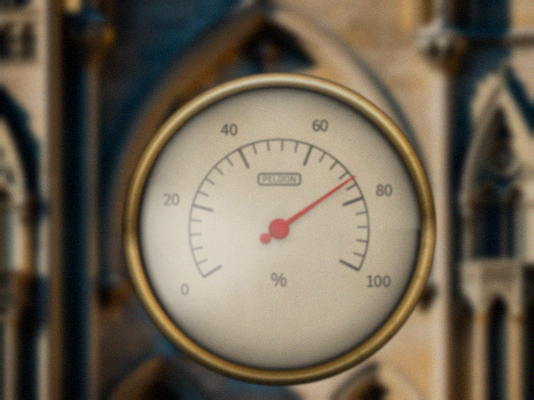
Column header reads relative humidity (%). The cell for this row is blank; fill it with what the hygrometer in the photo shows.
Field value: 74 %
